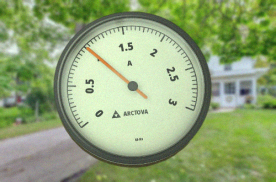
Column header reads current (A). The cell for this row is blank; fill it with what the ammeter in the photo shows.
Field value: 1 A
